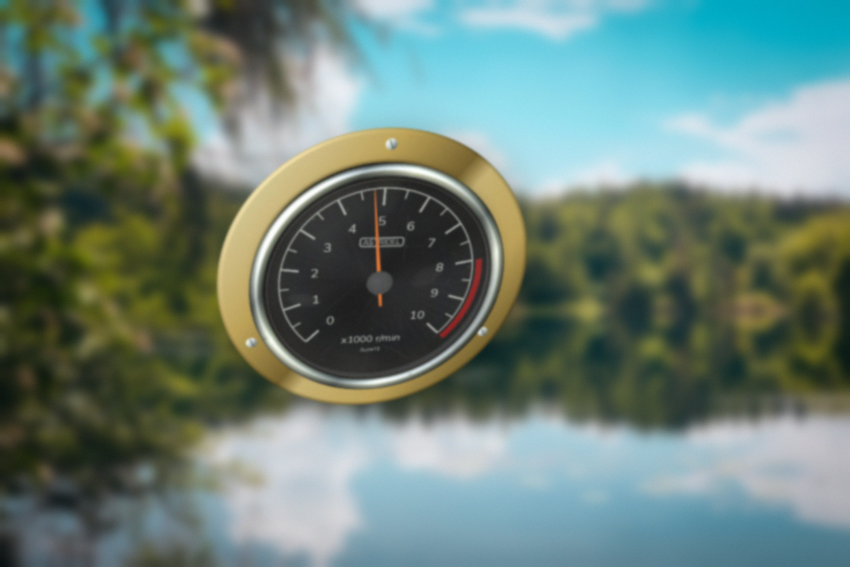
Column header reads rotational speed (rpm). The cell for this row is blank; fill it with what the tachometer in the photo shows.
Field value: 4750 rpm
